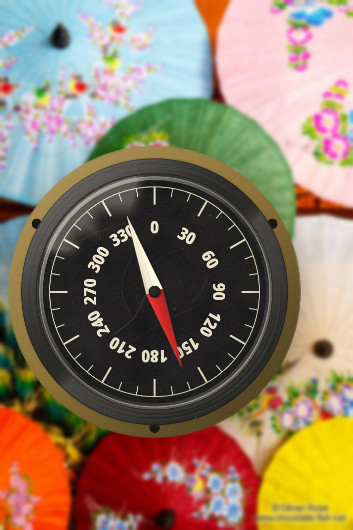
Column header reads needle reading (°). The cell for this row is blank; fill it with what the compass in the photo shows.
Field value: 160 °
